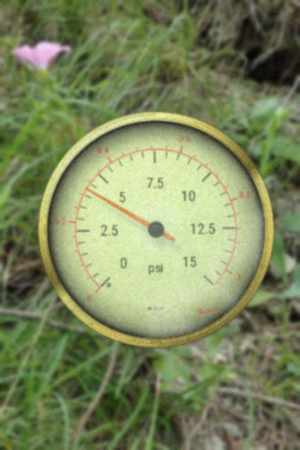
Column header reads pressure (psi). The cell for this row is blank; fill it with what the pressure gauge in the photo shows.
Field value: 4.25 psi
